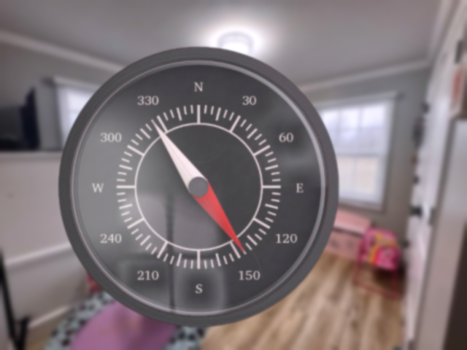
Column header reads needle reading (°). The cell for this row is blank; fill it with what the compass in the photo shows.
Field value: 145 °
